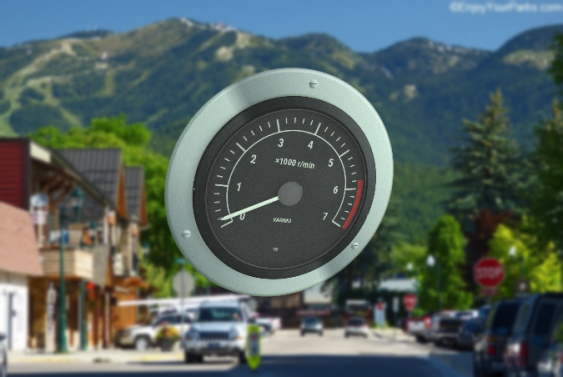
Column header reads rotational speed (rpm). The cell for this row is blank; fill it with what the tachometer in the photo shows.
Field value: 200 rpm
